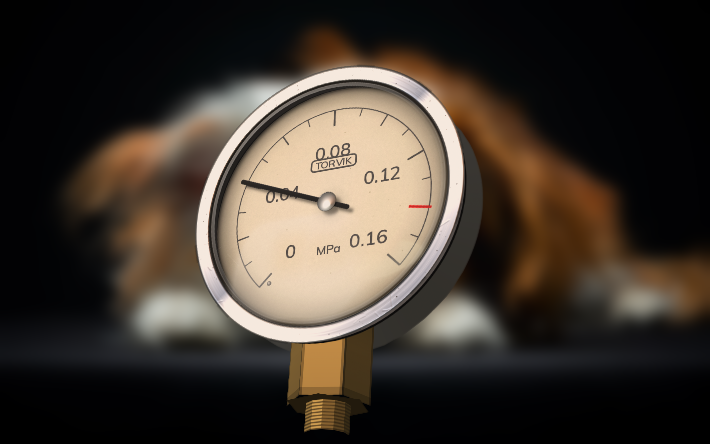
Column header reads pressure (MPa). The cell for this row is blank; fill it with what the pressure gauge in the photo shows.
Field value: 0.04 MPa
